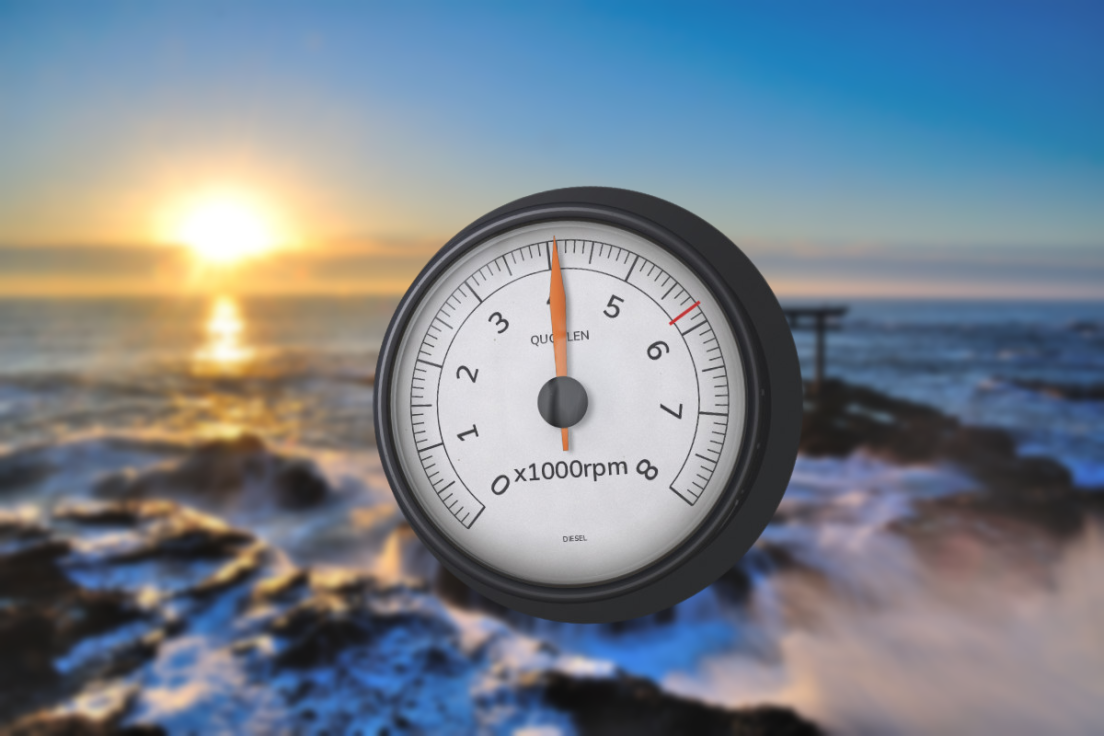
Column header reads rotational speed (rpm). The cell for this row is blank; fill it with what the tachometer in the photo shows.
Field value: 4100 rpm
